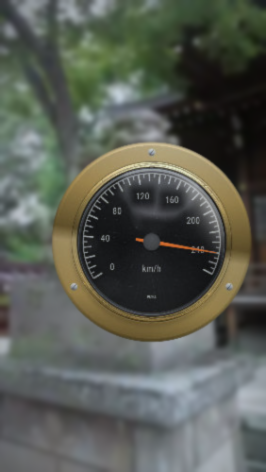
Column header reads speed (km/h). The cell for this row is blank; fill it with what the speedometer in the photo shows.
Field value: 240 km/h
